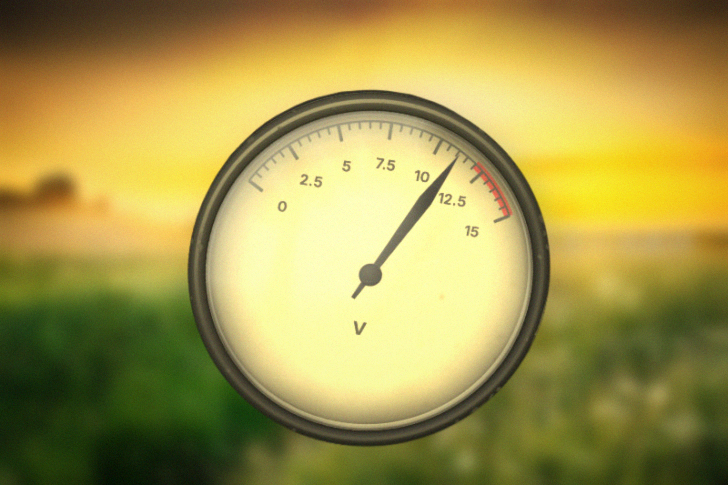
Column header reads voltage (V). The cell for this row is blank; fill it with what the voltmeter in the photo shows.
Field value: 11 V
